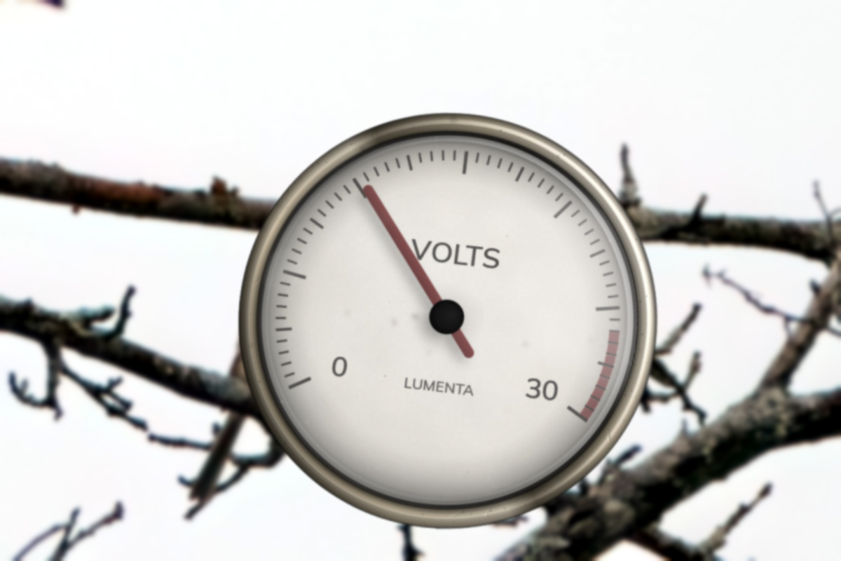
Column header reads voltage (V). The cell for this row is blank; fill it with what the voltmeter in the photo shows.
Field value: 10.25 V
